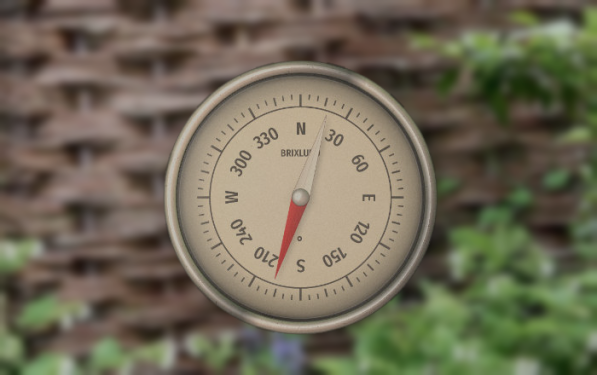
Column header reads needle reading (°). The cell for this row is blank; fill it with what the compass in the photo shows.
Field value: 197.5 °
